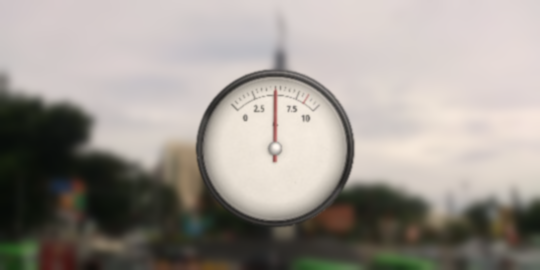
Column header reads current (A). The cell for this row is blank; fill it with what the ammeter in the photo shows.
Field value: 5 A
